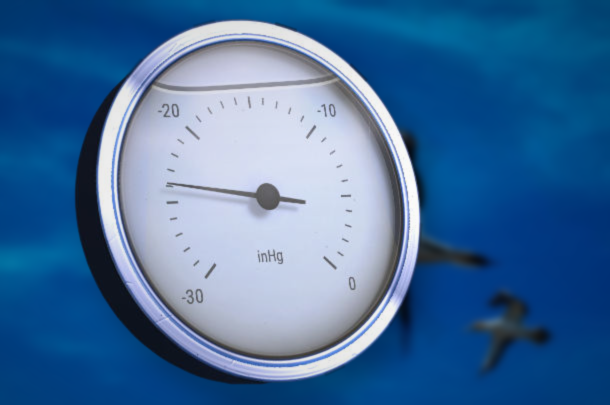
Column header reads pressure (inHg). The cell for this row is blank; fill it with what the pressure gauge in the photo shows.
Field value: -24 inHg
